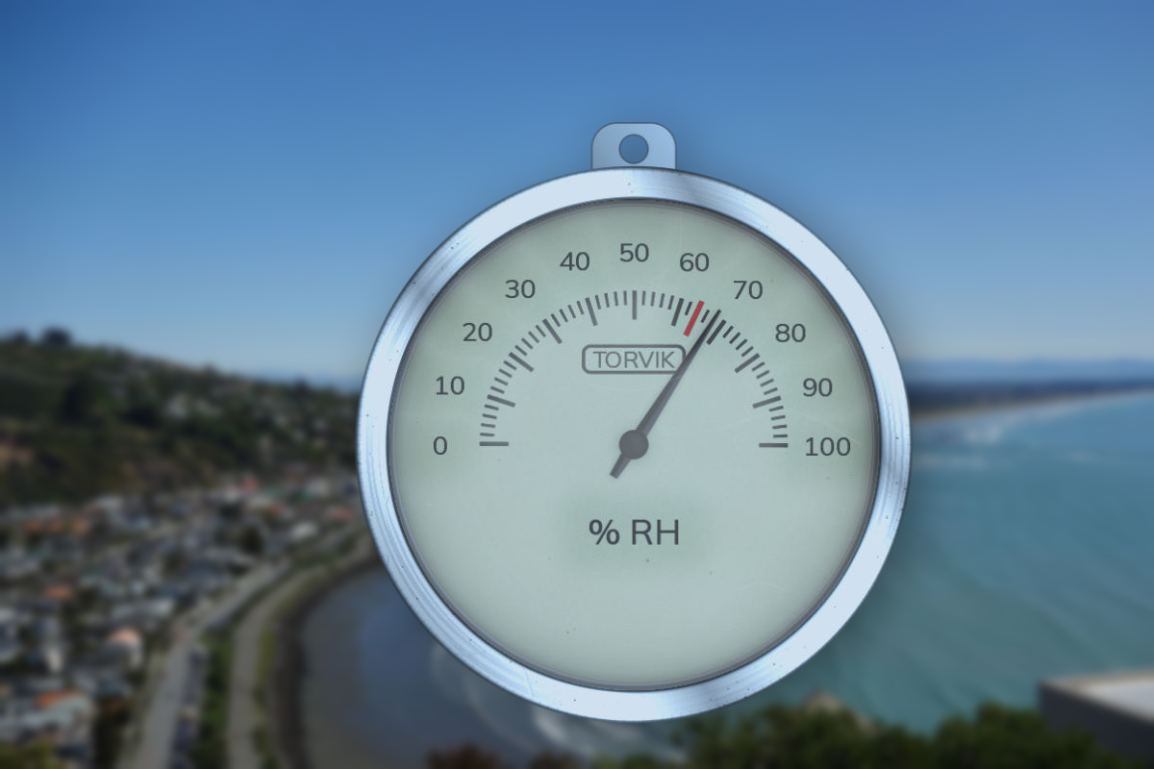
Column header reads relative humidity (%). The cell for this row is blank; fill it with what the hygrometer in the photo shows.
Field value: 68 %
